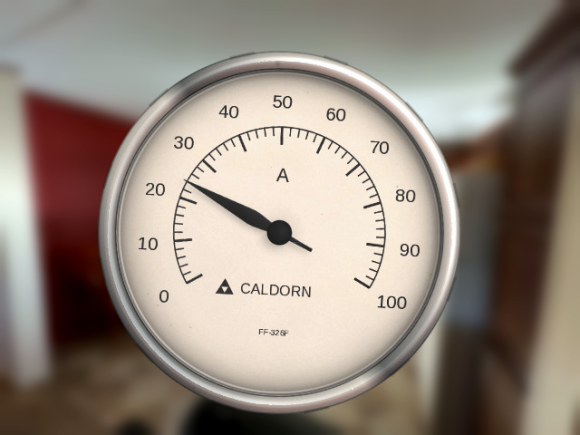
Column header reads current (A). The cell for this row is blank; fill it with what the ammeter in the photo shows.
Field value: 24 A
